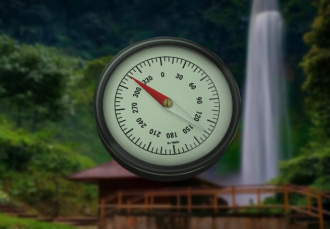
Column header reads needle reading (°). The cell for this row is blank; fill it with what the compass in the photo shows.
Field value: 315 °
